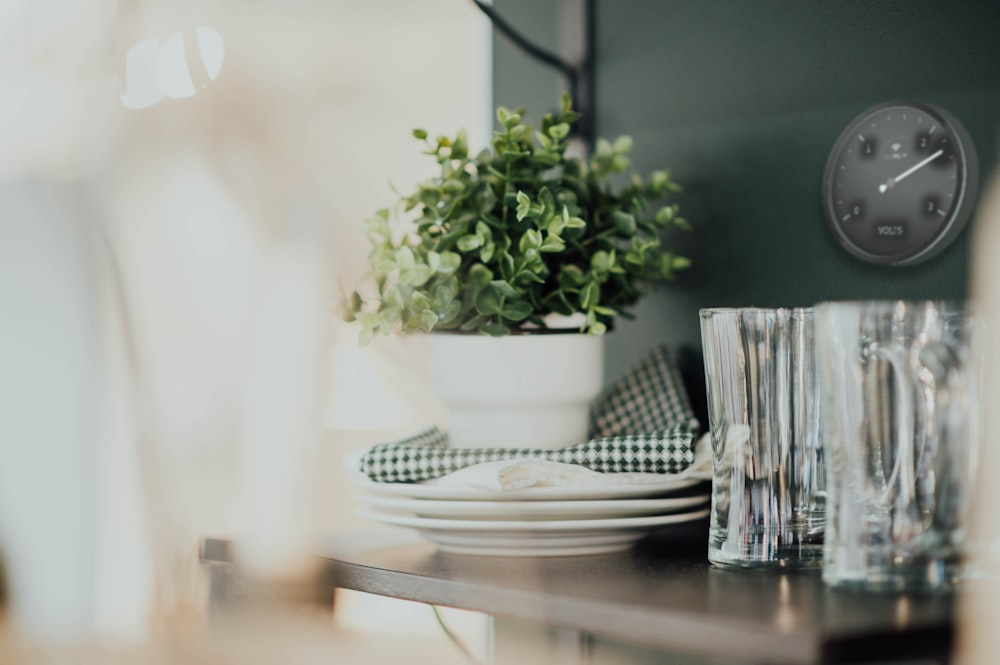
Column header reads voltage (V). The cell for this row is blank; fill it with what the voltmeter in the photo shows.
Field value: 2.3 V
